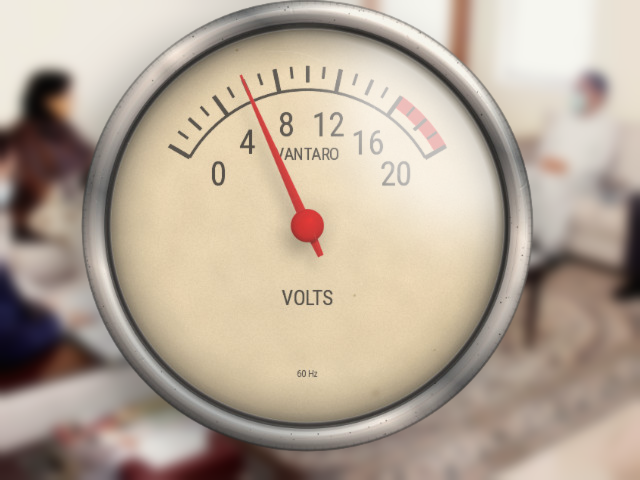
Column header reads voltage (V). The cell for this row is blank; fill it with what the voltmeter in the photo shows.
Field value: 6 V
